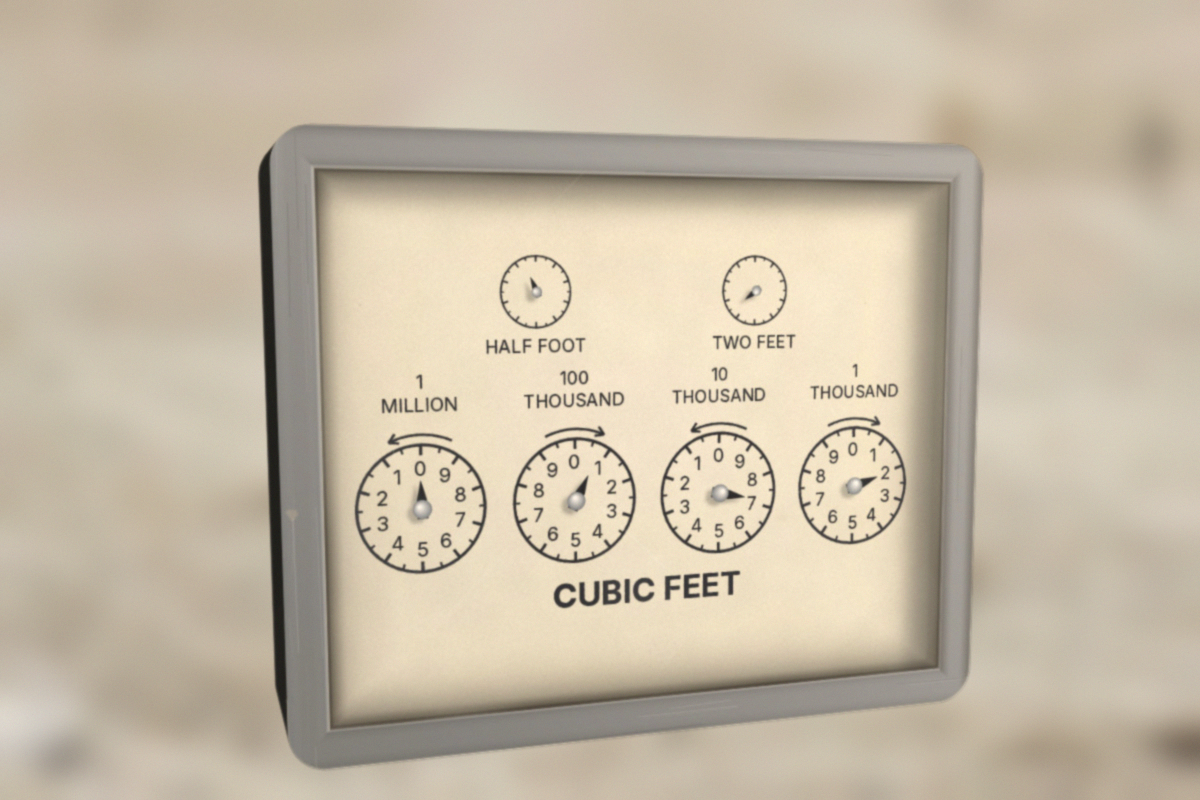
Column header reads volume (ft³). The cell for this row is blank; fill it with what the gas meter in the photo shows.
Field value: 7200 ft³
